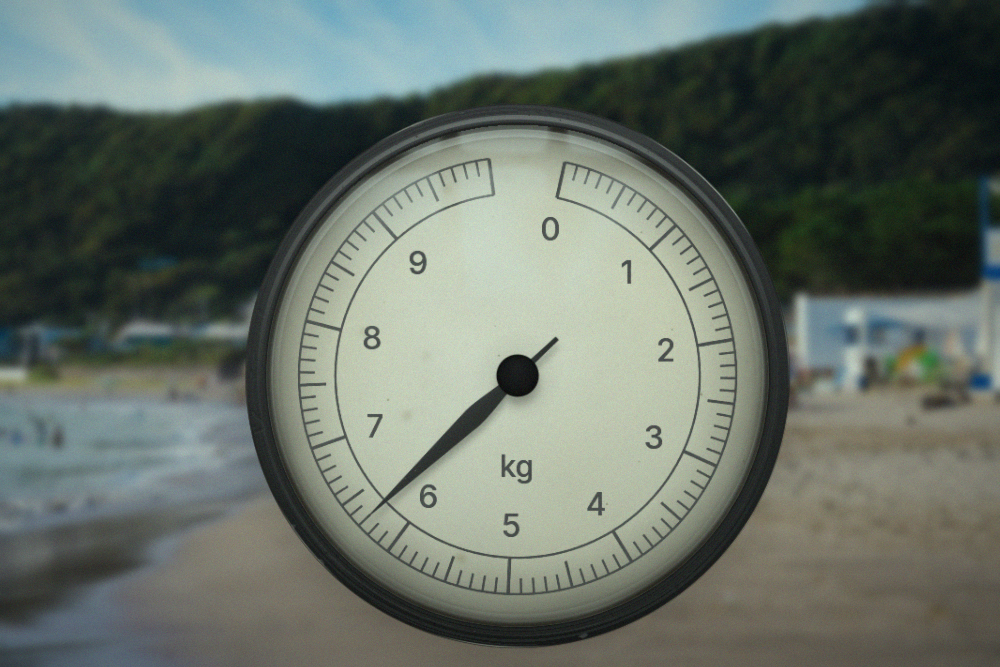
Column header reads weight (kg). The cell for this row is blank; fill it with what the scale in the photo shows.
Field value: 6.3 kg
